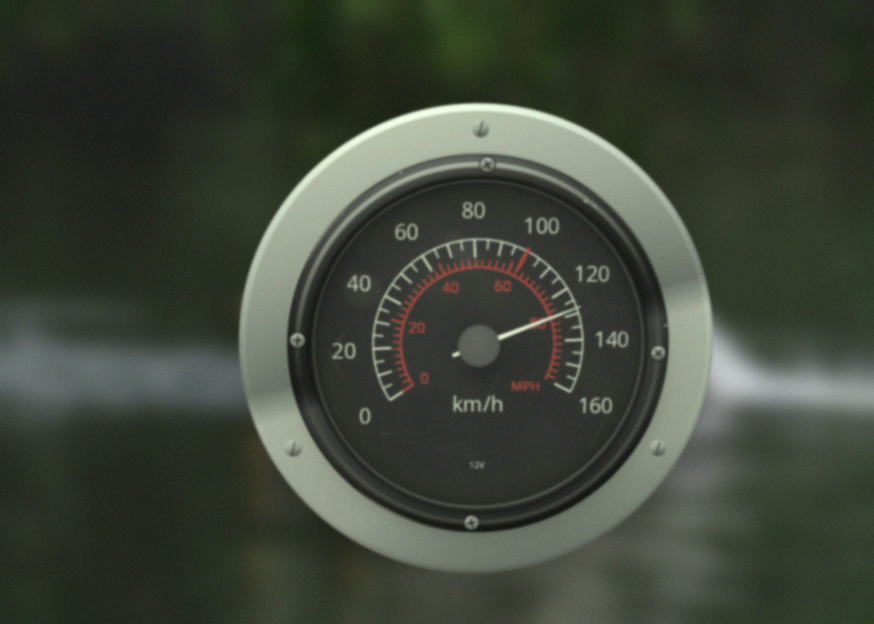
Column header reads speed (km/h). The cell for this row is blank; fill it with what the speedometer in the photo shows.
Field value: 127.5 km/h
